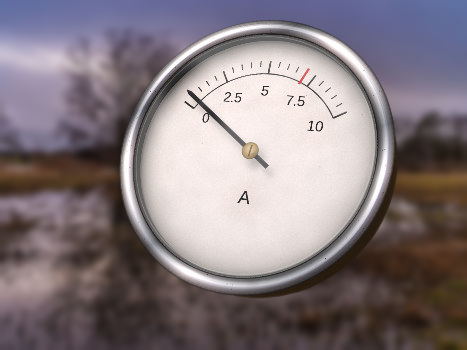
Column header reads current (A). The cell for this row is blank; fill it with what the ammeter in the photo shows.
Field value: 0.5 A
